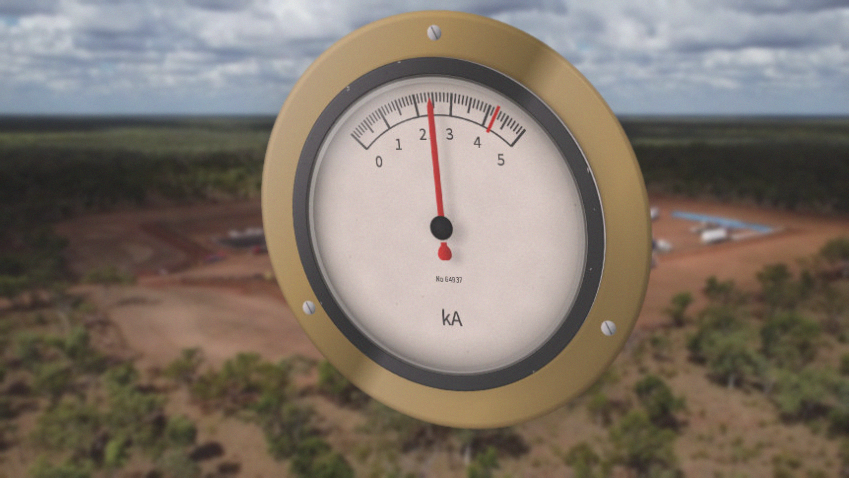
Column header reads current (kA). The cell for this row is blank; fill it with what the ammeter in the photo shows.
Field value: 2.5 kA
